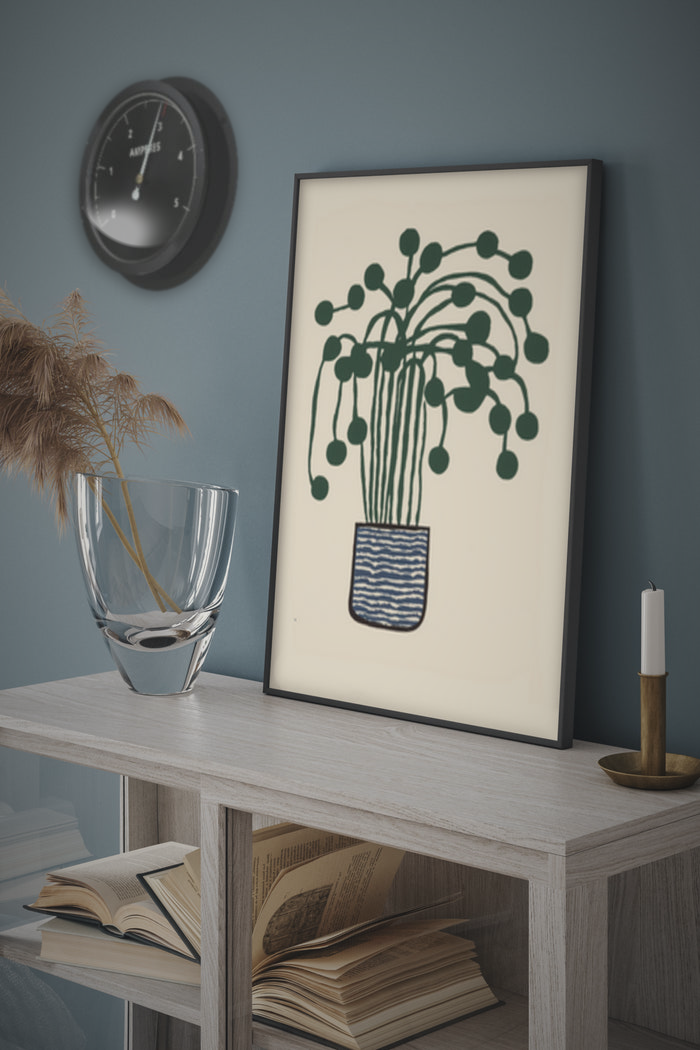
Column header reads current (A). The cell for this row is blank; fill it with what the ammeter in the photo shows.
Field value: 3 A
